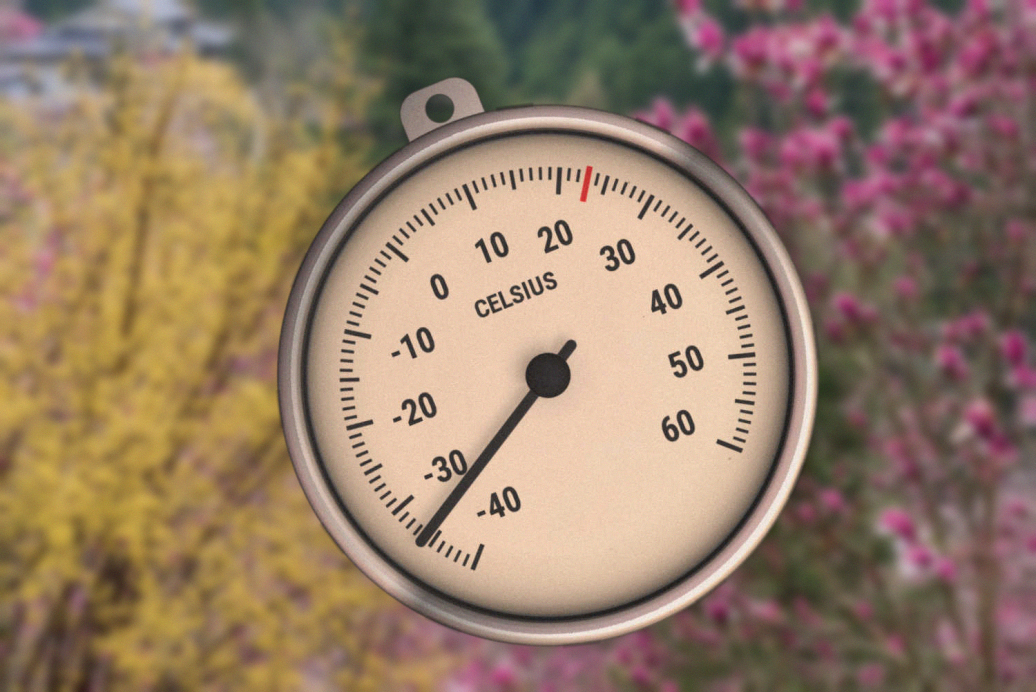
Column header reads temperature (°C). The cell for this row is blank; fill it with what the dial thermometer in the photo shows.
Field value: -34 °C
